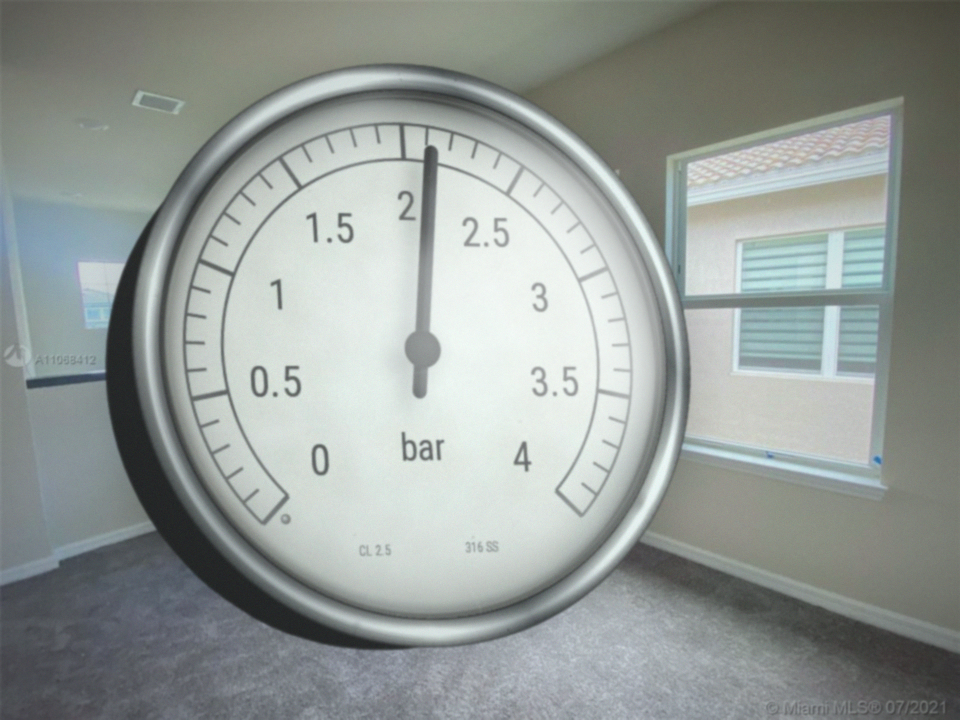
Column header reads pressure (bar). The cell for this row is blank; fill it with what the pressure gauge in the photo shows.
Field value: 2.1 bar
